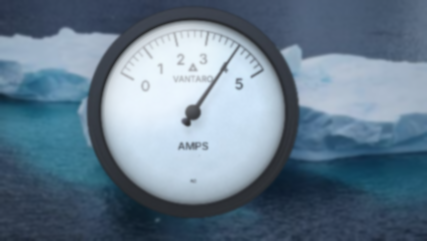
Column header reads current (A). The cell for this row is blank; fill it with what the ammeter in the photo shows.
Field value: 4 A
